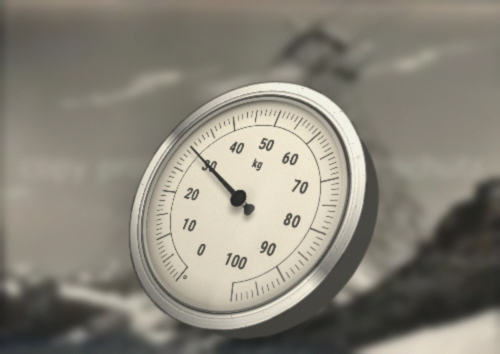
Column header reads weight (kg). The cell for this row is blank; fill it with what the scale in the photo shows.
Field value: 30 kg
